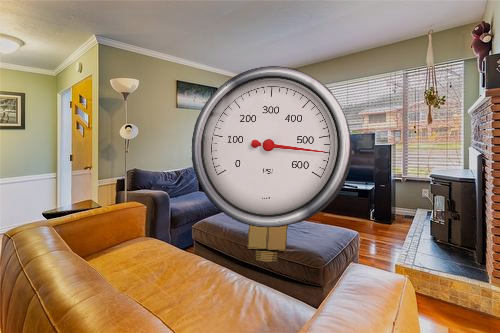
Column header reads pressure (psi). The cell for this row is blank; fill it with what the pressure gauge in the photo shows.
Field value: 540 psi
